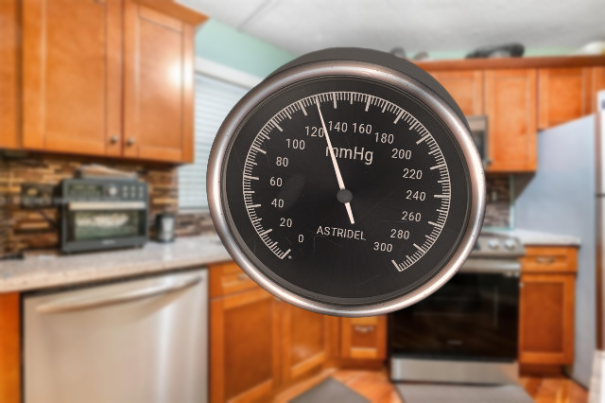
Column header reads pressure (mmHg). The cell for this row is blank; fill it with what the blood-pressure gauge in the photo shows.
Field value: 130 mmHg
